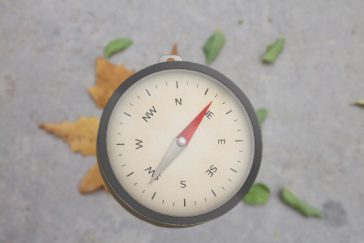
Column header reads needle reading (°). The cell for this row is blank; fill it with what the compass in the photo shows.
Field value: 40 °
